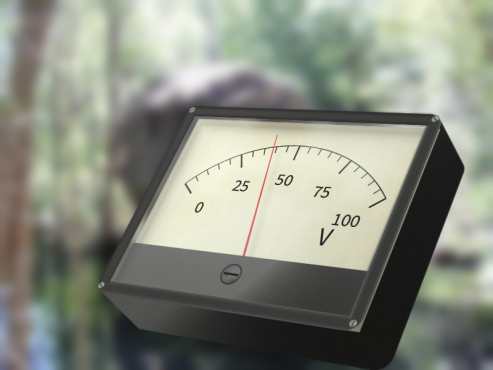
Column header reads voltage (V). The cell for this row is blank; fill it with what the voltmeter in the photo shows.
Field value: 40 V
